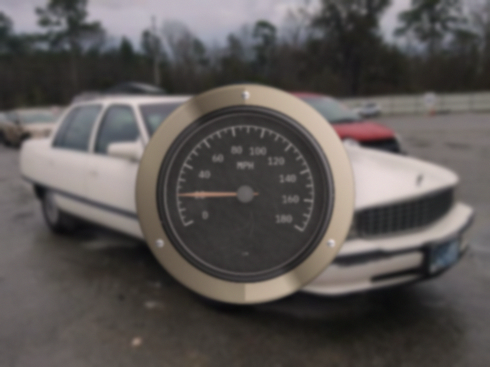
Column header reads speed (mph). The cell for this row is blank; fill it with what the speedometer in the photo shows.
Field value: 20 mph
